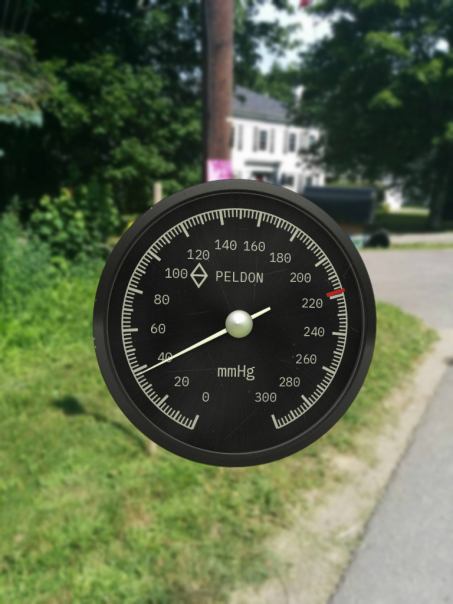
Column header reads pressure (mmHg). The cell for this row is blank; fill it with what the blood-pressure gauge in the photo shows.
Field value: 38 mmHg
